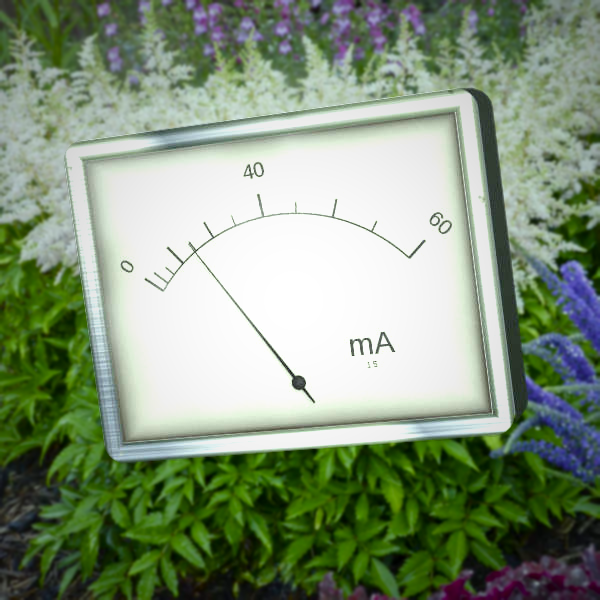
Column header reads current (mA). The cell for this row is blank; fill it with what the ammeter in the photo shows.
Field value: 25 mA
